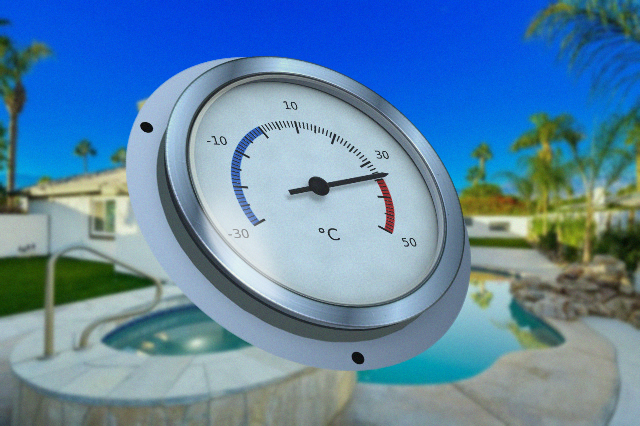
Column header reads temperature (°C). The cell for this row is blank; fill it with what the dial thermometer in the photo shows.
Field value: 35 °C
